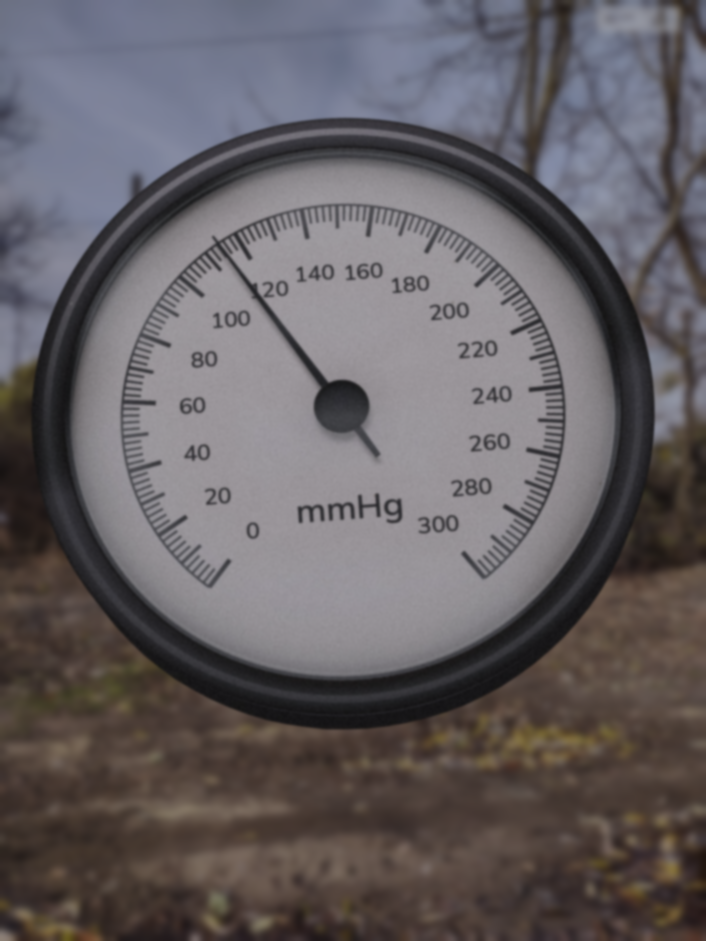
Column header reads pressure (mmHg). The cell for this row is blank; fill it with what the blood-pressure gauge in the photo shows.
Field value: 114 mmHg
